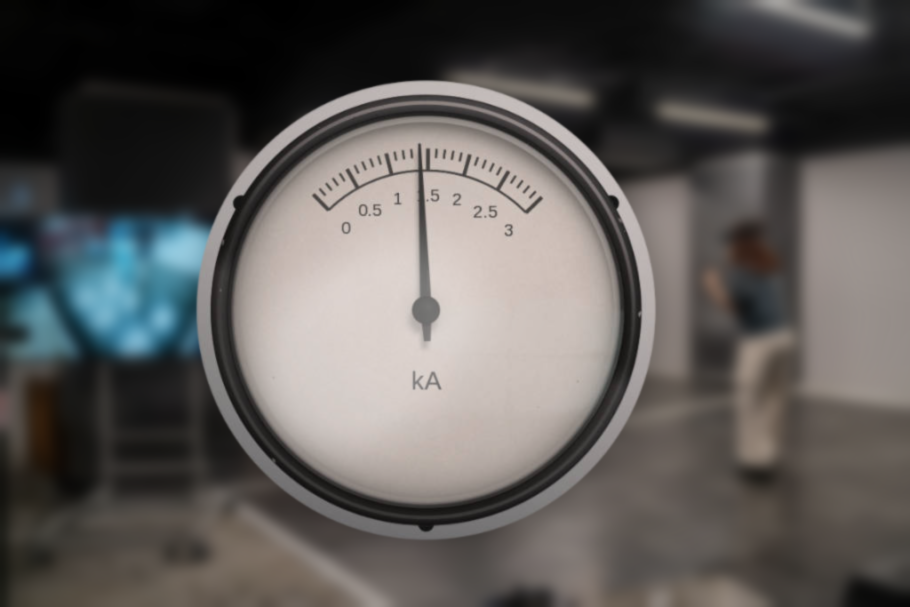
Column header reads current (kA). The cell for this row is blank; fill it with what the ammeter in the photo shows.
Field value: 1.4 kA
